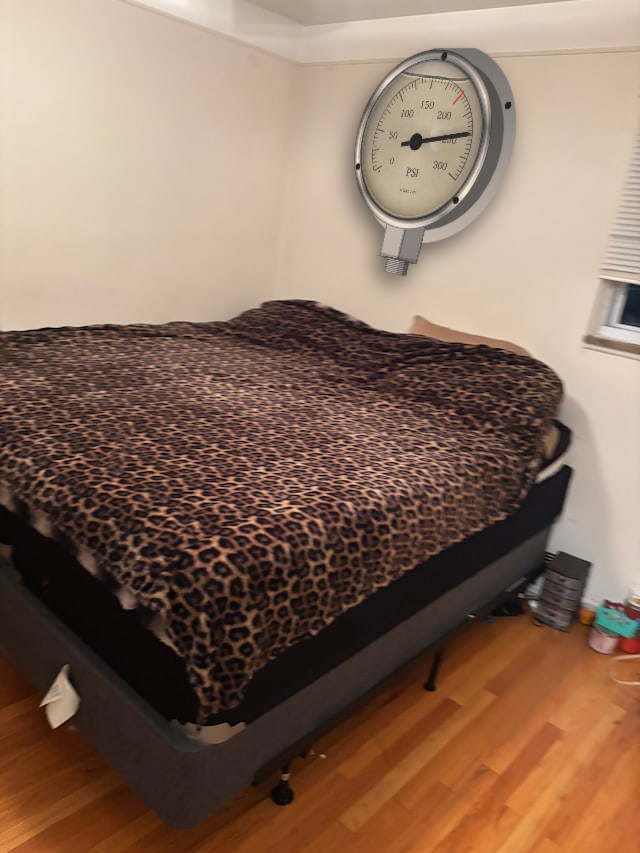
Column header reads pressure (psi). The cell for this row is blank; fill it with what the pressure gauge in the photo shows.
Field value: 250 psi
